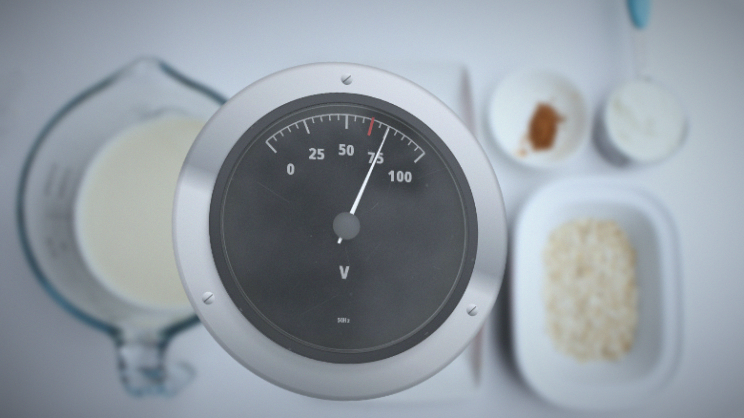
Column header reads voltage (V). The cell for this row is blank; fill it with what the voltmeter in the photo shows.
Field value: 75 V
